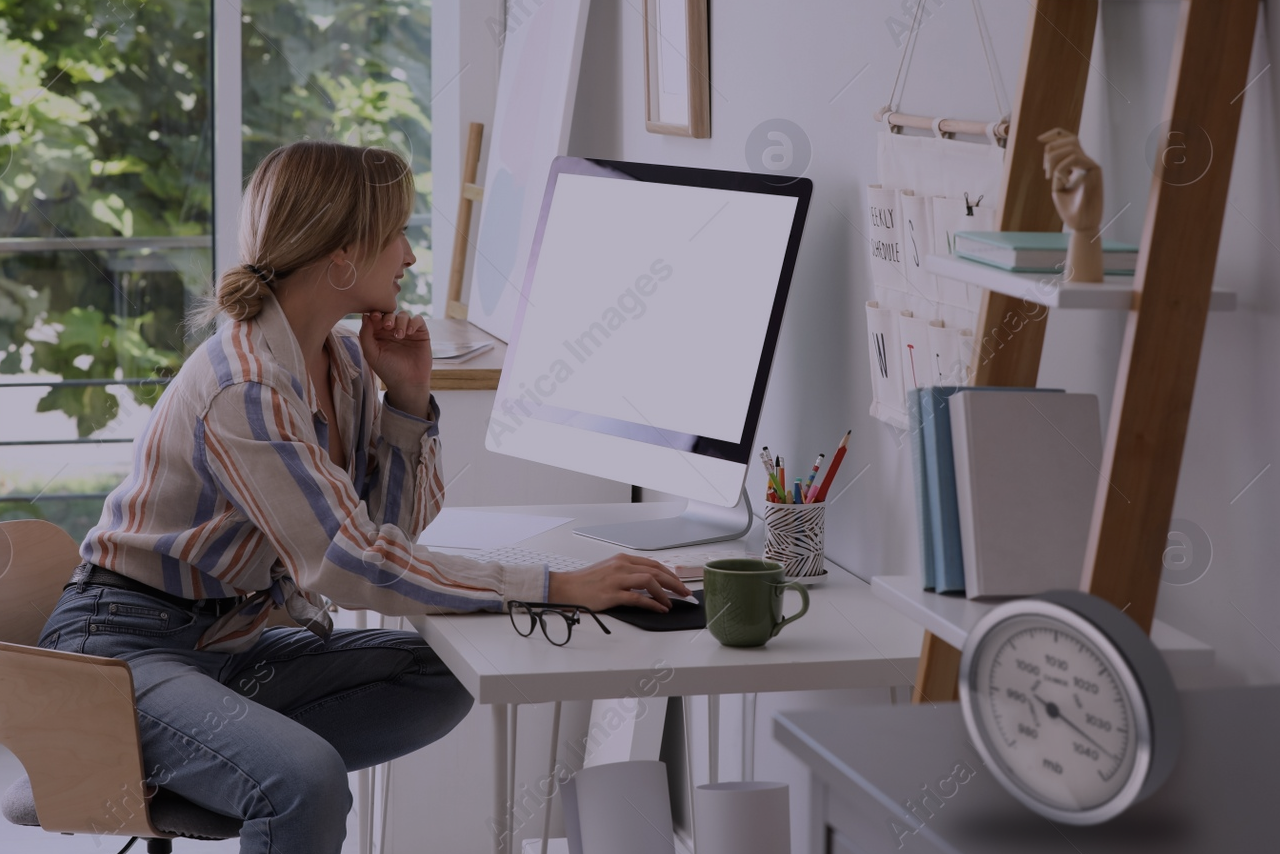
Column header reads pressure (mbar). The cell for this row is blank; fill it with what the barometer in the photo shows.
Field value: 1035 mbar
